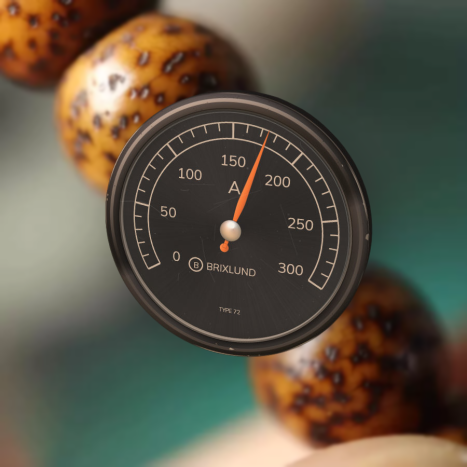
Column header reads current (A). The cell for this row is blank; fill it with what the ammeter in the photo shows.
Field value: 175 A
